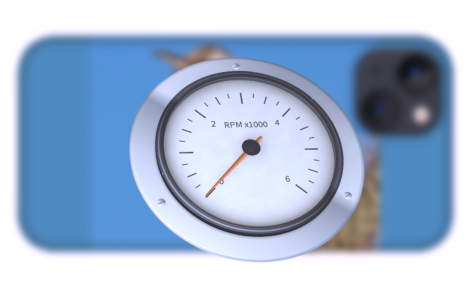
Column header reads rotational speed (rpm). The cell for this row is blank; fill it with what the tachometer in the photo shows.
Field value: 0 rpm
